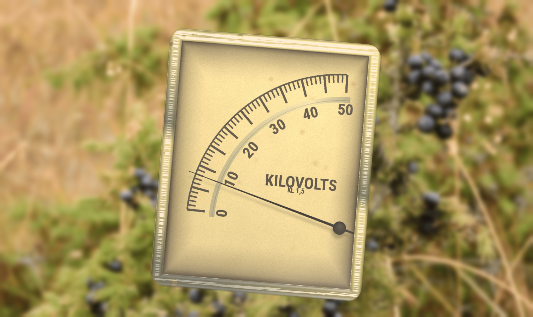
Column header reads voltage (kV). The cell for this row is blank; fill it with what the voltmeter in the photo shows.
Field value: 8 kV
